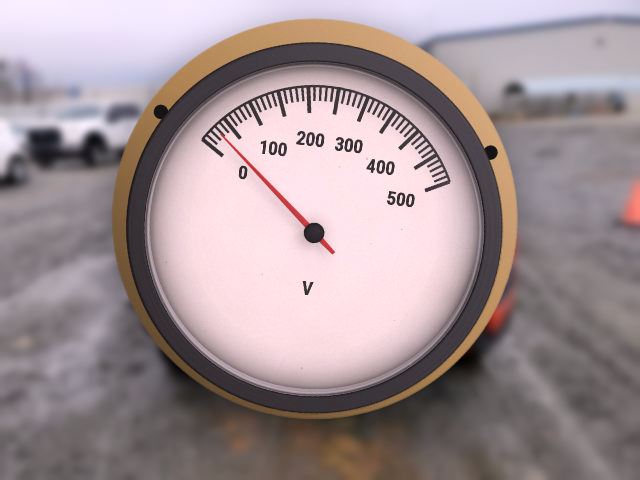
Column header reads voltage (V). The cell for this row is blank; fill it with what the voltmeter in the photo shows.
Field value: 30 V
